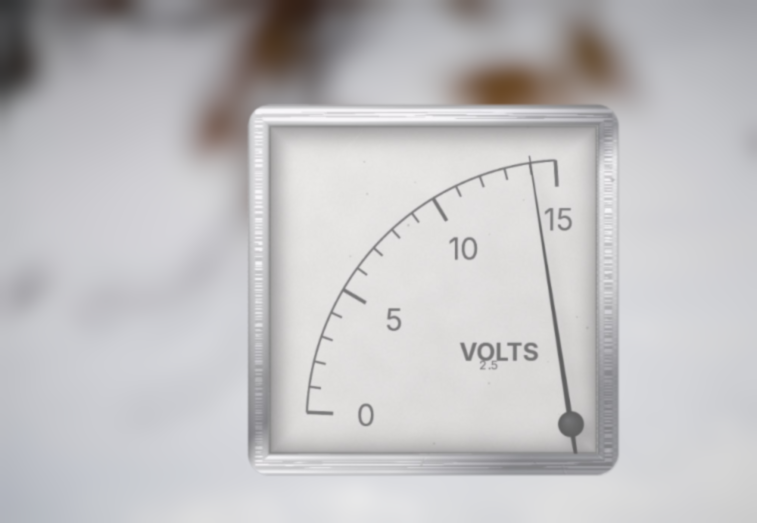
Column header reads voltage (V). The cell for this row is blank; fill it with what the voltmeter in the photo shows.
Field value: 14 V
